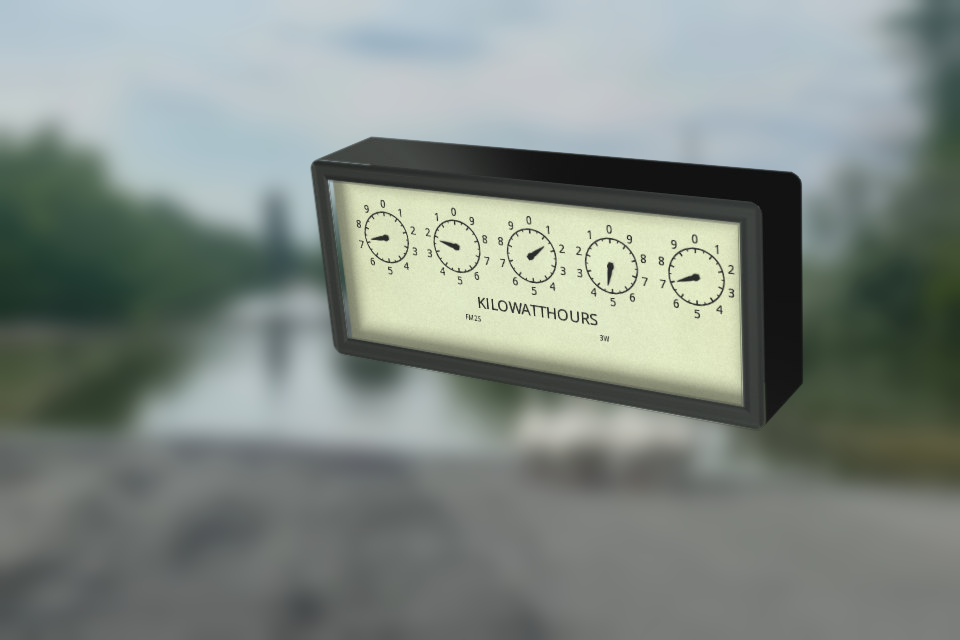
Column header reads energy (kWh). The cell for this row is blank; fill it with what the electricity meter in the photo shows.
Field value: 72147 kWh
